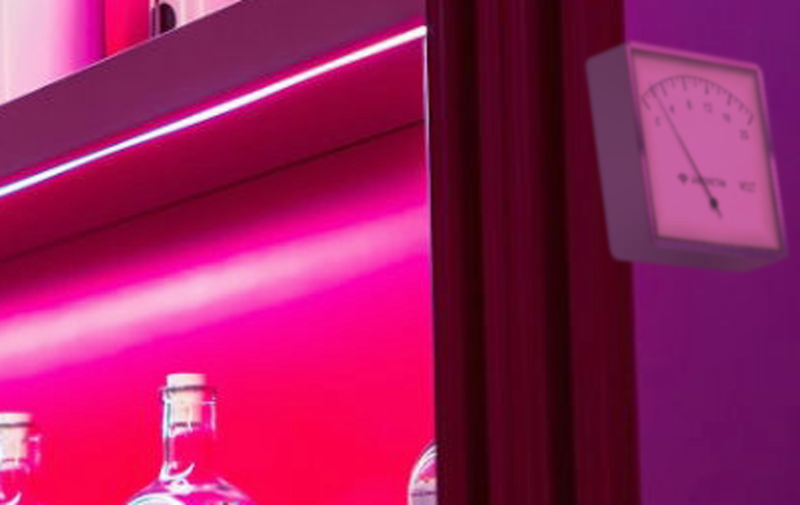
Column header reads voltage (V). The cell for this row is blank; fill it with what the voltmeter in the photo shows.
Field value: 2 V
